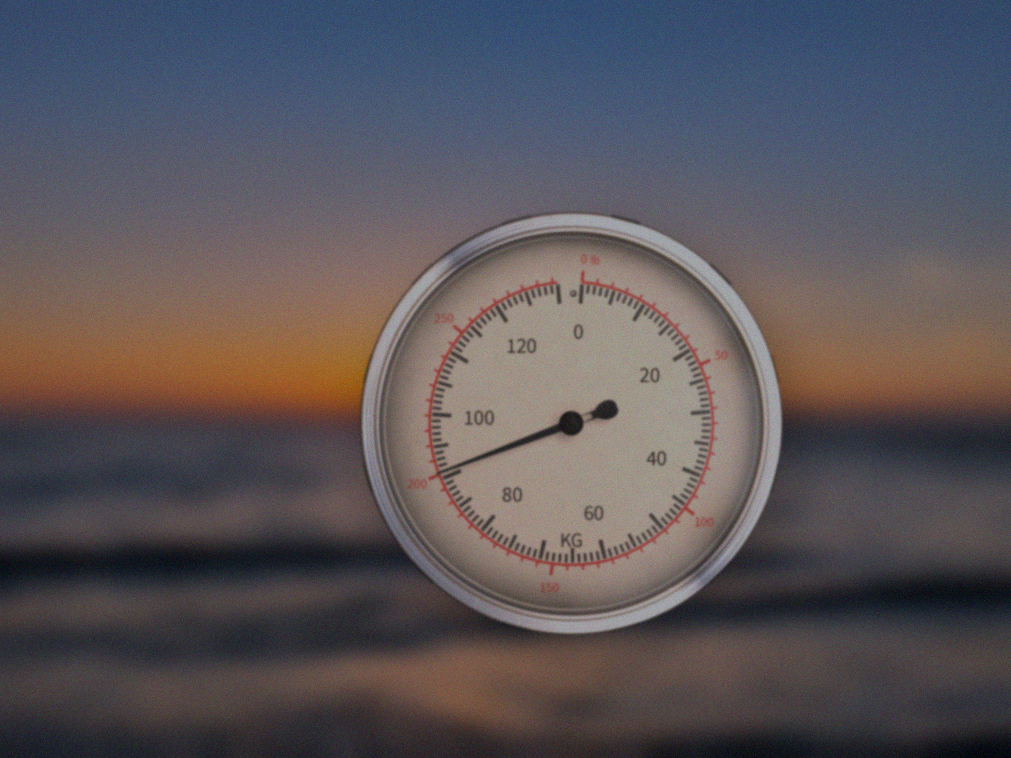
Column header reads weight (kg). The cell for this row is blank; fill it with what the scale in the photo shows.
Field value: 91 kg
